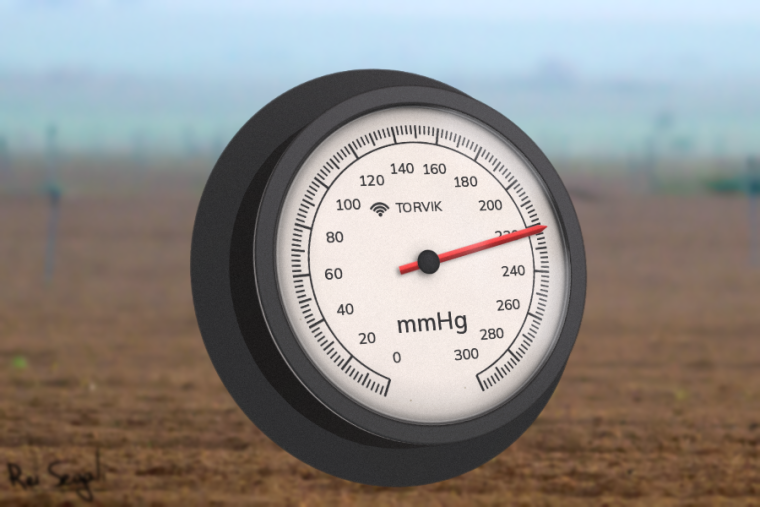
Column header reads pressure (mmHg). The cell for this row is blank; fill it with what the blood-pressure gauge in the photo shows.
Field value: 222 mmHg
